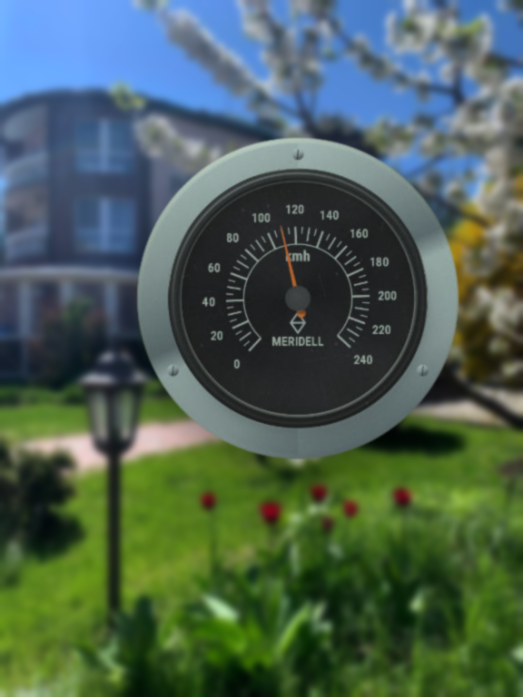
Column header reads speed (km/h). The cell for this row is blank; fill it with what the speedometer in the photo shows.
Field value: 110 km/h
